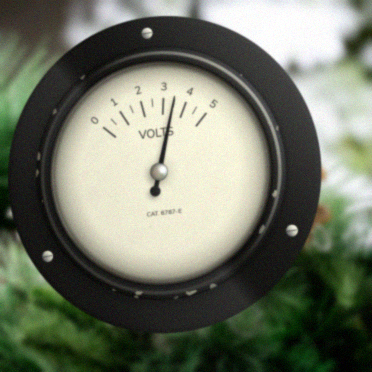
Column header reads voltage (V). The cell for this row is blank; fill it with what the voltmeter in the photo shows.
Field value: 3.5 V
